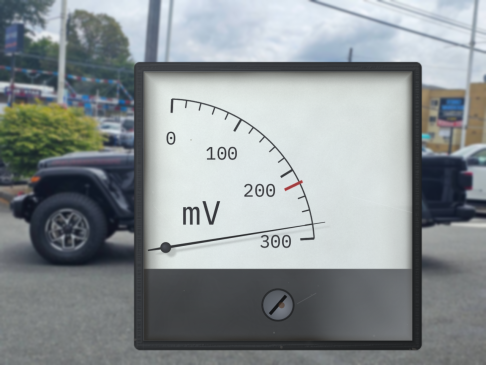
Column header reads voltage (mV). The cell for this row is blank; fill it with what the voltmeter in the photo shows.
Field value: 280 mV
